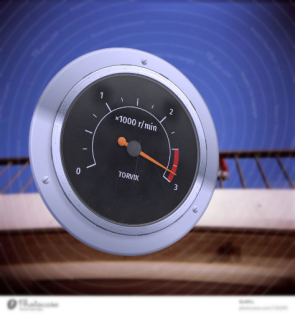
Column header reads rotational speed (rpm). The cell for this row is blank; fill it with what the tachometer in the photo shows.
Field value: 2875 rpm
